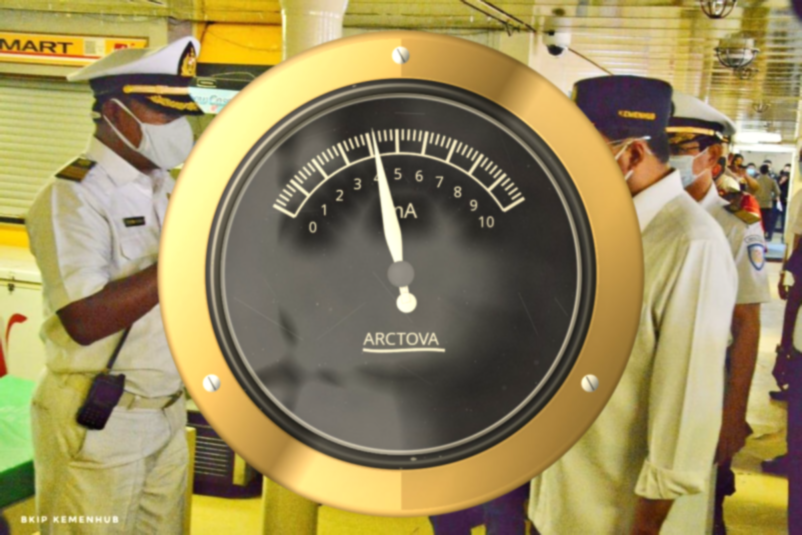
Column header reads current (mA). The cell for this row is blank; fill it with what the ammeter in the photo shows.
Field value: 4.2 mA
